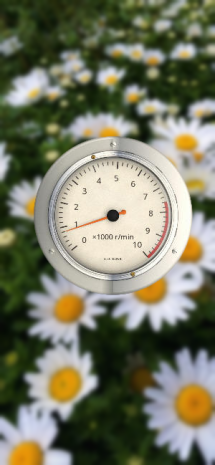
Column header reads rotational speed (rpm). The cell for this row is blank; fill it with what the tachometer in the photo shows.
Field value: 800 rpm
